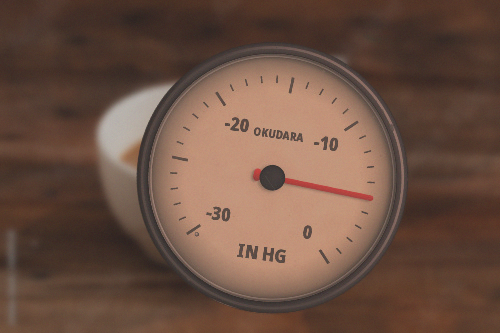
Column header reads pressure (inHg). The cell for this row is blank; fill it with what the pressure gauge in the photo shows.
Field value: -5 inHg
